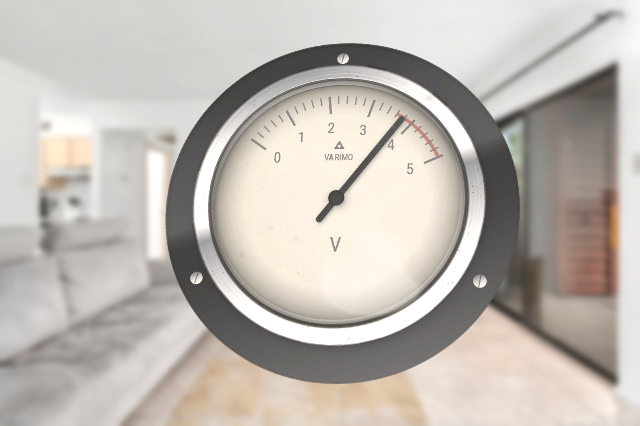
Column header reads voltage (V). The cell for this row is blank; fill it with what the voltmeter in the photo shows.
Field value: 3.8 V
